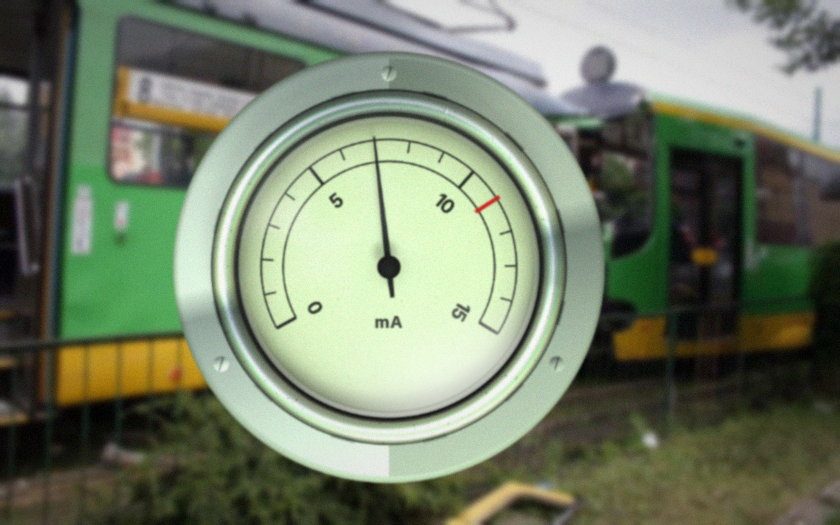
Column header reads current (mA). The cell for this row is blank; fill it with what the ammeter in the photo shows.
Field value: 7 mA
